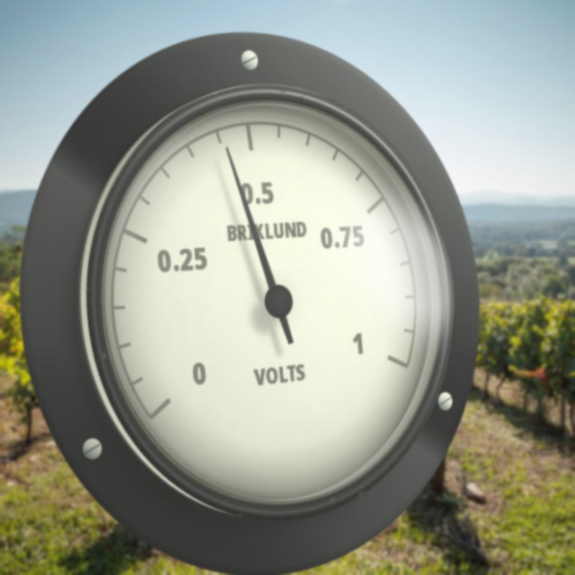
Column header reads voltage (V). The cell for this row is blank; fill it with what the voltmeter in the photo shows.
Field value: 0.45 V
